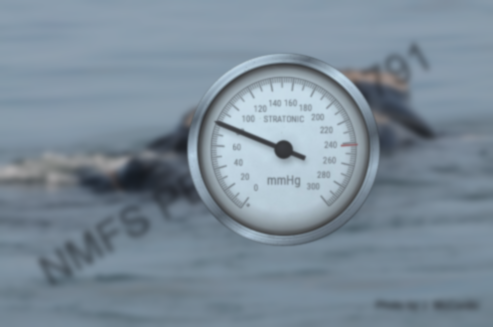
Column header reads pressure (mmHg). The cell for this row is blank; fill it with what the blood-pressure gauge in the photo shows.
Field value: 80 mmHg
